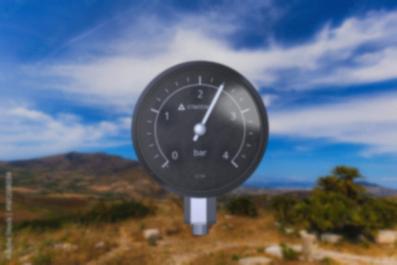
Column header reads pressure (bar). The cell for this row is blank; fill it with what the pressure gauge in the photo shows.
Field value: 2.4 bar
